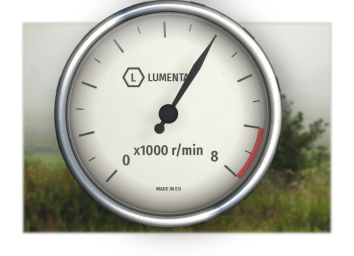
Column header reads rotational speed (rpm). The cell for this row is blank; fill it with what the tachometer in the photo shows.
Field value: 5000 rpm
